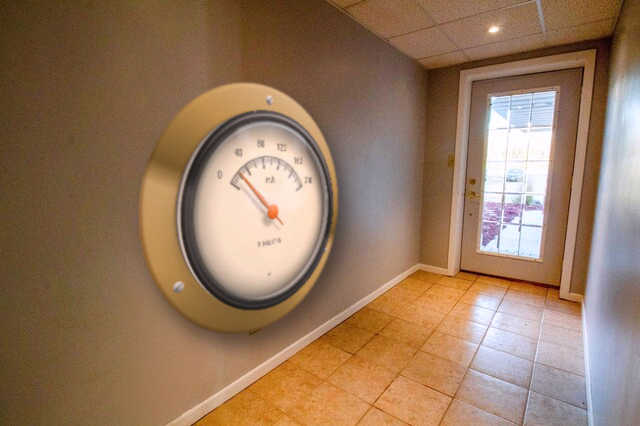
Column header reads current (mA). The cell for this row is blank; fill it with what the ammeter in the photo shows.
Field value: 20 mA
